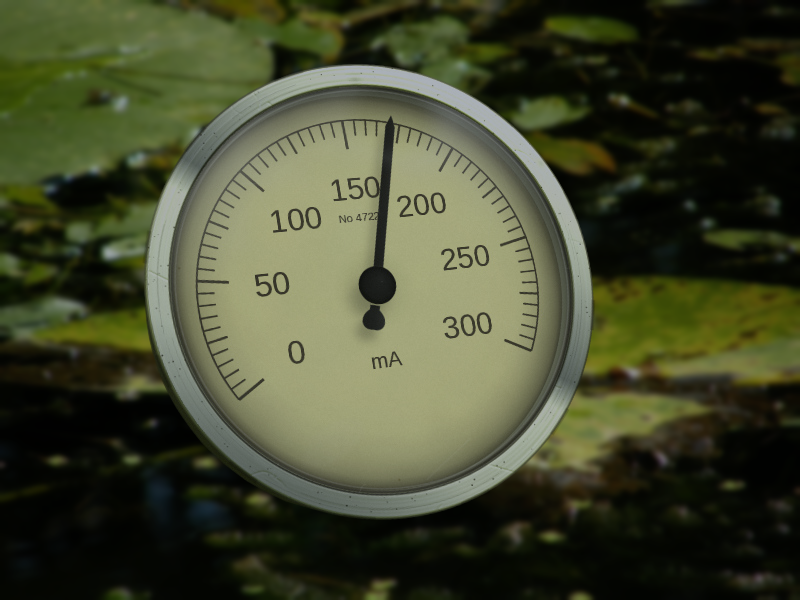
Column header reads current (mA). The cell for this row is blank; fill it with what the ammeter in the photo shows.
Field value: 170 mA
